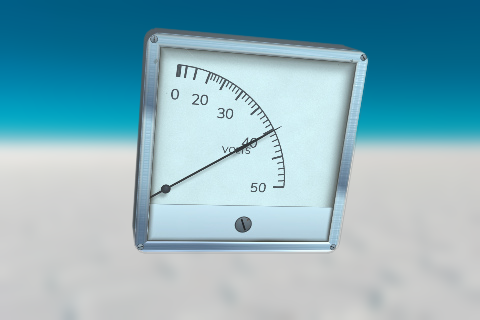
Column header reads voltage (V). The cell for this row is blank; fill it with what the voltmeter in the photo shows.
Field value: 40 V
